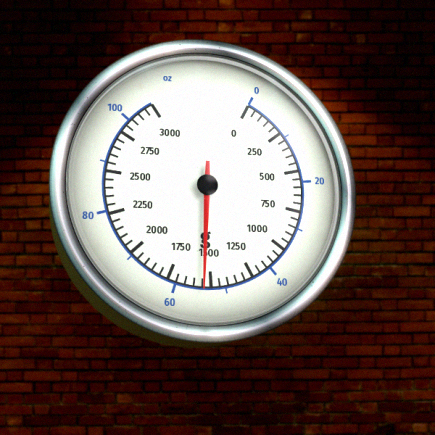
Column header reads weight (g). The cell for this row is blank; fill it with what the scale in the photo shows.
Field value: 1550 g
